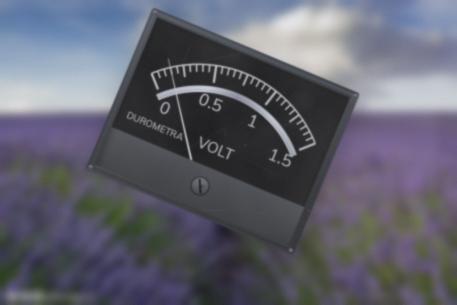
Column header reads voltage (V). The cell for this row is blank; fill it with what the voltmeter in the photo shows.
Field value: 0.15 V
